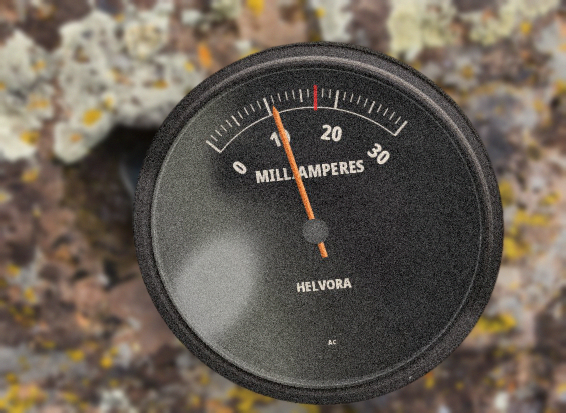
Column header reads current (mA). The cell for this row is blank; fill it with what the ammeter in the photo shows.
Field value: 11 mA
